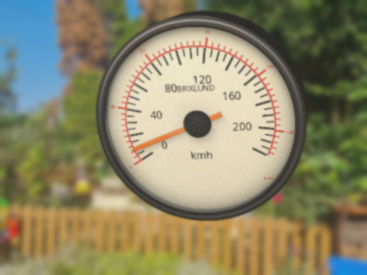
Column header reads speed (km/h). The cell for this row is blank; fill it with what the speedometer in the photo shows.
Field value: 10 km/h
